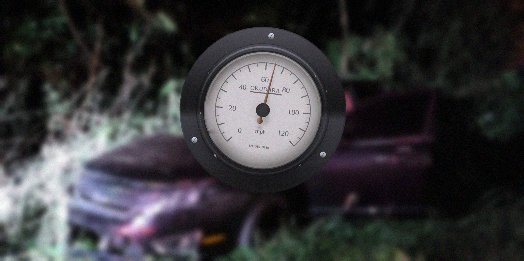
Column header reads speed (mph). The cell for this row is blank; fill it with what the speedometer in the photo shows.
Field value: 65 mph
